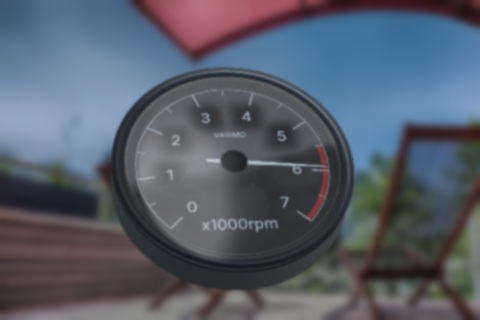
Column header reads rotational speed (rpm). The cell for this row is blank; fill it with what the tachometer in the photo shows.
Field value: 6000 rpm
